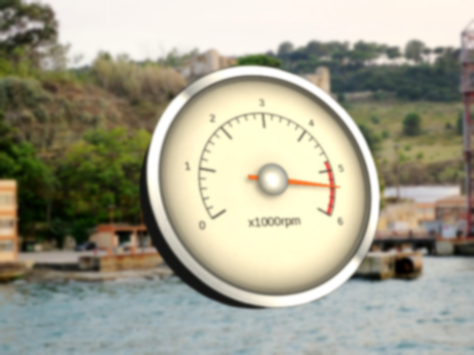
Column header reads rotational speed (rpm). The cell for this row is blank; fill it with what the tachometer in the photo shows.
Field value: 5400 rpm
